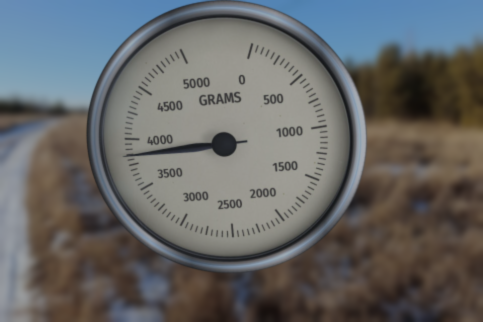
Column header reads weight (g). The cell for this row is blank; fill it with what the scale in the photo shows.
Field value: 3850 g
